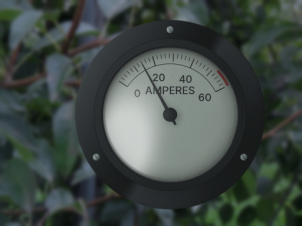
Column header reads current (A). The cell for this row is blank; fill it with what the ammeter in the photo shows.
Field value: 14 A
